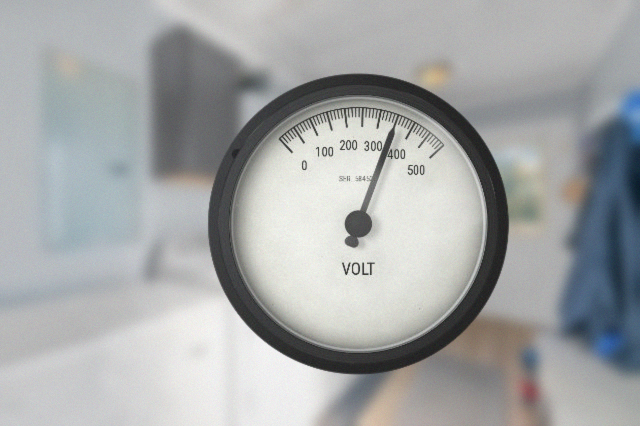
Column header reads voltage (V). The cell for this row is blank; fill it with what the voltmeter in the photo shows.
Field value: 350 V
